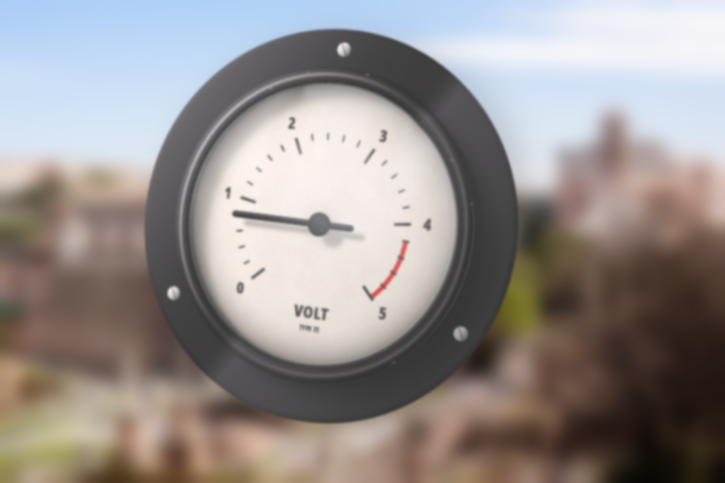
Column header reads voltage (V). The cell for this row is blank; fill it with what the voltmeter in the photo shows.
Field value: 0.8 V
